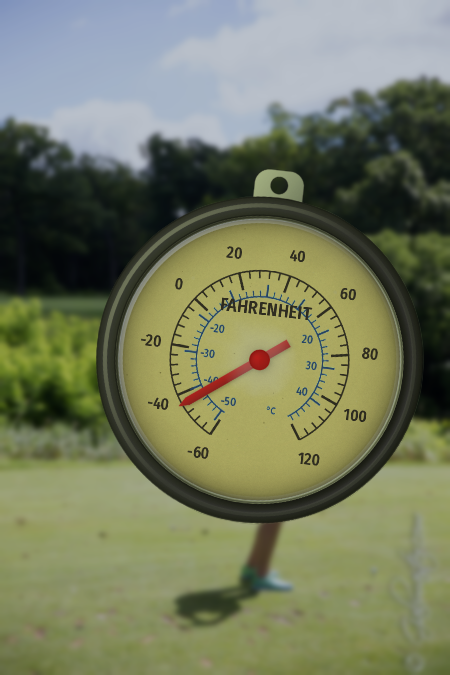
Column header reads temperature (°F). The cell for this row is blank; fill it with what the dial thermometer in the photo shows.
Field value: -44 °F
